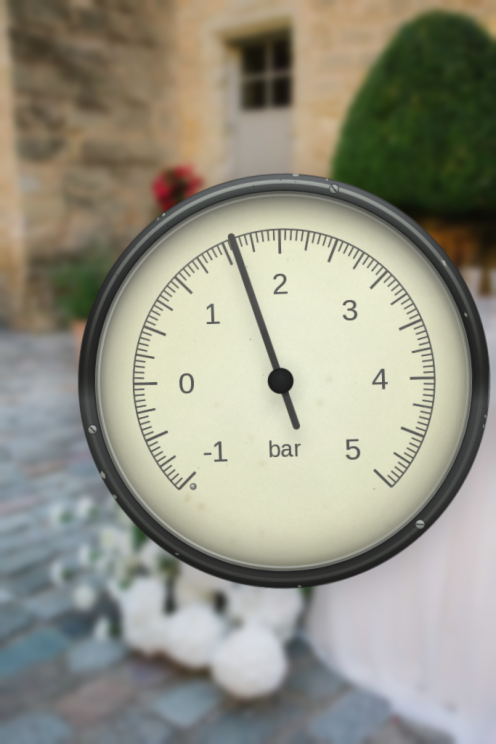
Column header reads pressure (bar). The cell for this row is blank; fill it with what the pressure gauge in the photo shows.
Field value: 1.6 bar
